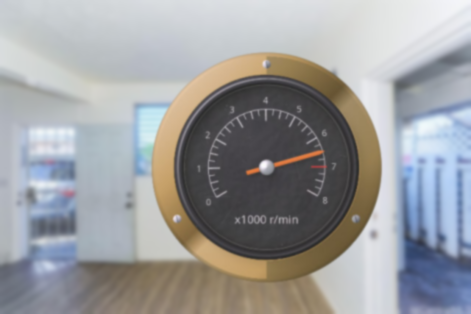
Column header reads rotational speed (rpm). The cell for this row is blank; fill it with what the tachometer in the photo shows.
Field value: 6500 rpm
